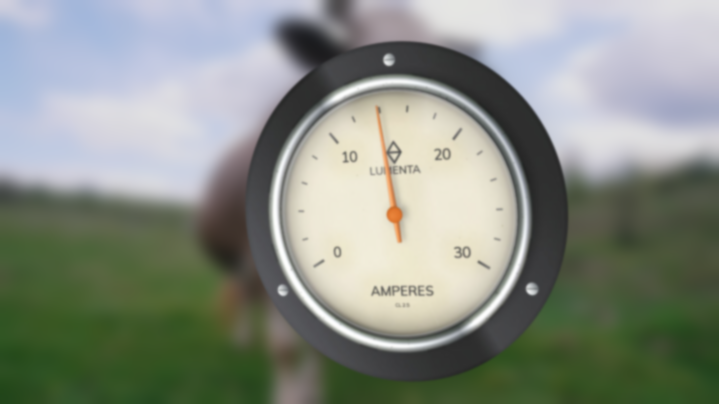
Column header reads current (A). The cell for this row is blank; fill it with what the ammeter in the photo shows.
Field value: 14 A
